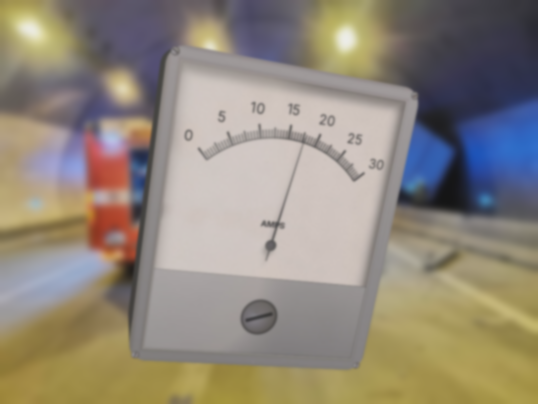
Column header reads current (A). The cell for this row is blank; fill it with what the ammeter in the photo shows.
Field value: 17.5 A
